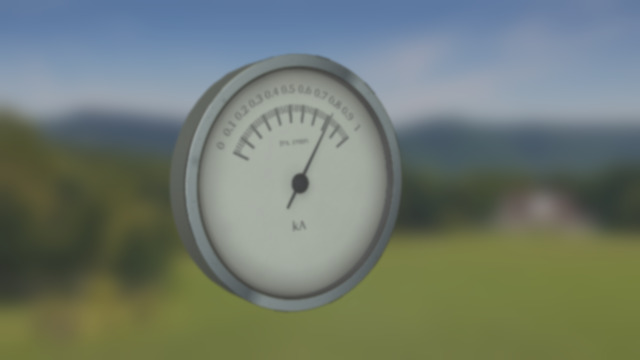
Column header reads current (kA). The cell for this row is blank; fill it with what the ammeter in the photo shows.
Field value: 0.8 kA
